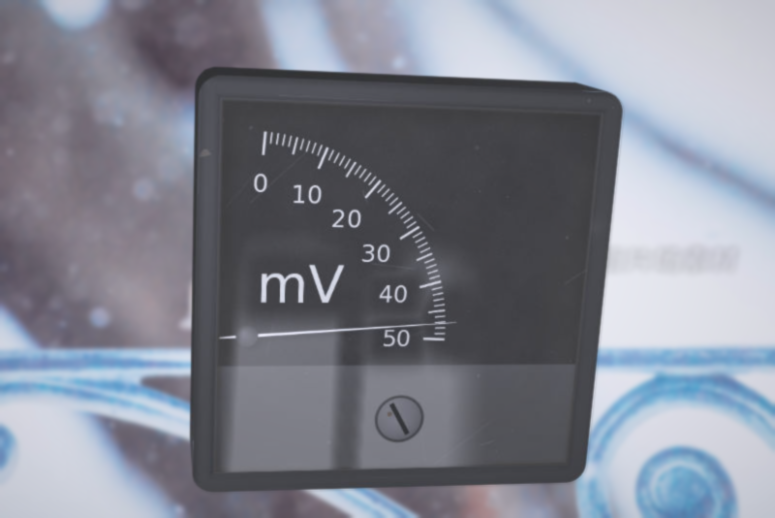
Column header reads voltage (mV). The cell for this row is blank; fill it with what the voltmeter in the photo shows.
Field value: 47 mV
